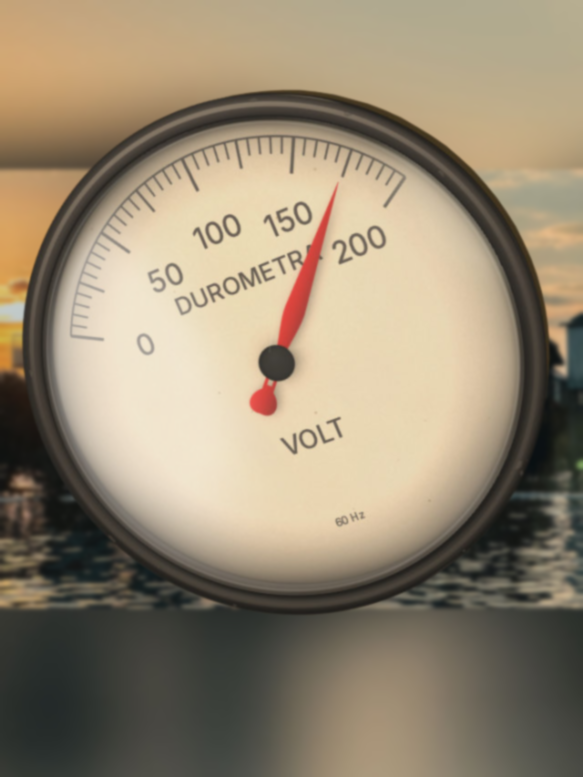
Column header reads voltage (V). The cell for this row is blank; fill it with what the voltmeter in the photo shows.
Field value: 175 V
